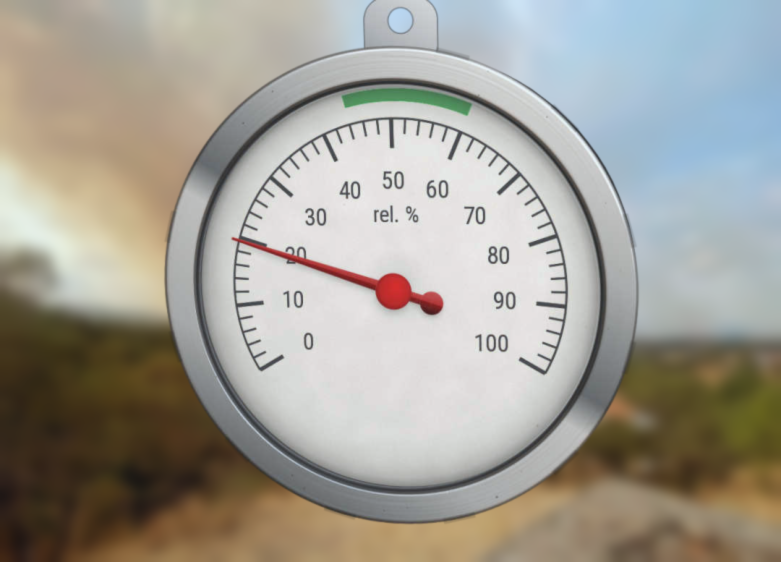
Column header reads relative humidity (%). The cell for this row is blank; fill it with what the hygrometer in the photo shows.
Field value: 20 %
